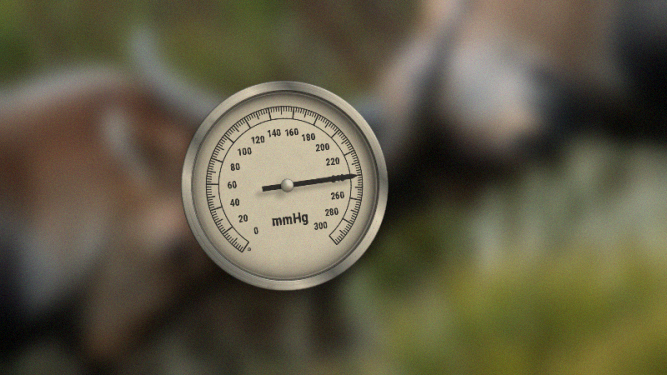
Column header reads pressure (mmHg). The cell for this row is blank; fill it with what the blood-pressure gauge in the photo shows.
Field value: 240 mmHg
